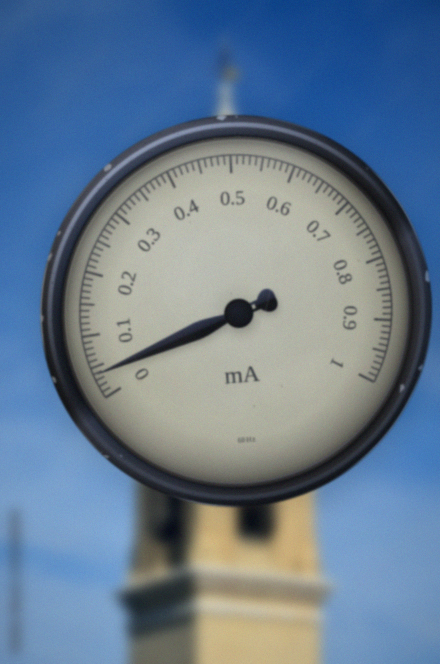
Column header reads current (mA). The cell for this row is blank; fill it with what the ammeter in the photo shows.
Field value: 0.04 mA
